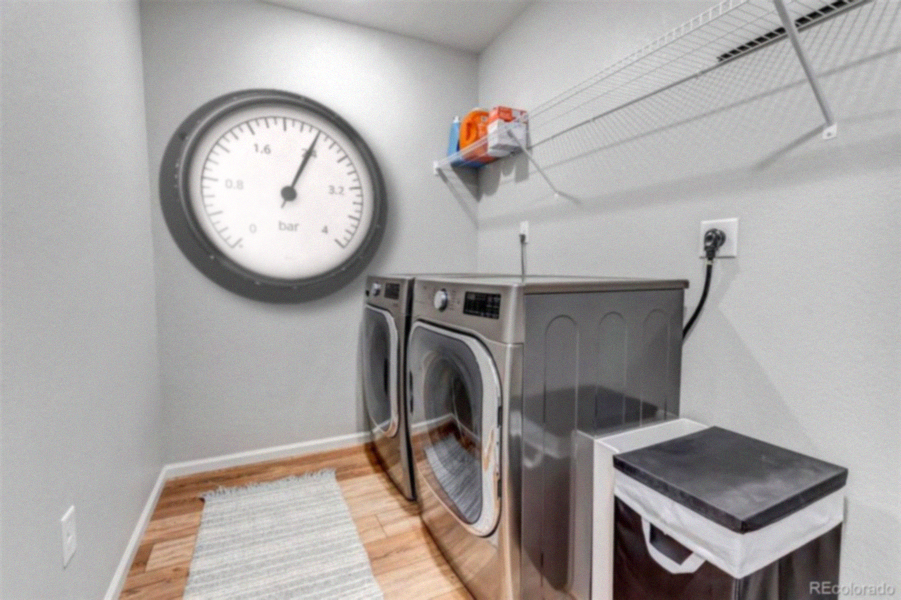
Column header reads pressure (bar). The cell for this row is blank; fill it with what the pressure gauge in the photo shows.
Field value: 2.4 bar
